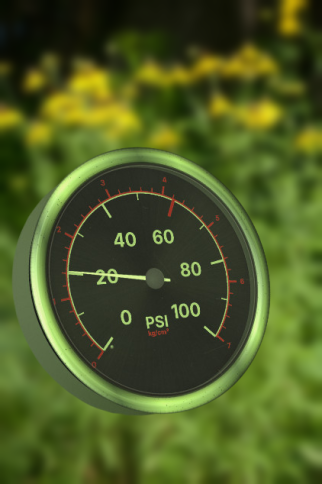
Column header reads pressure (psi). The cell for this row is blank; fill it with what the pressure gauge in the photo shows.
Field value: 20 psi
